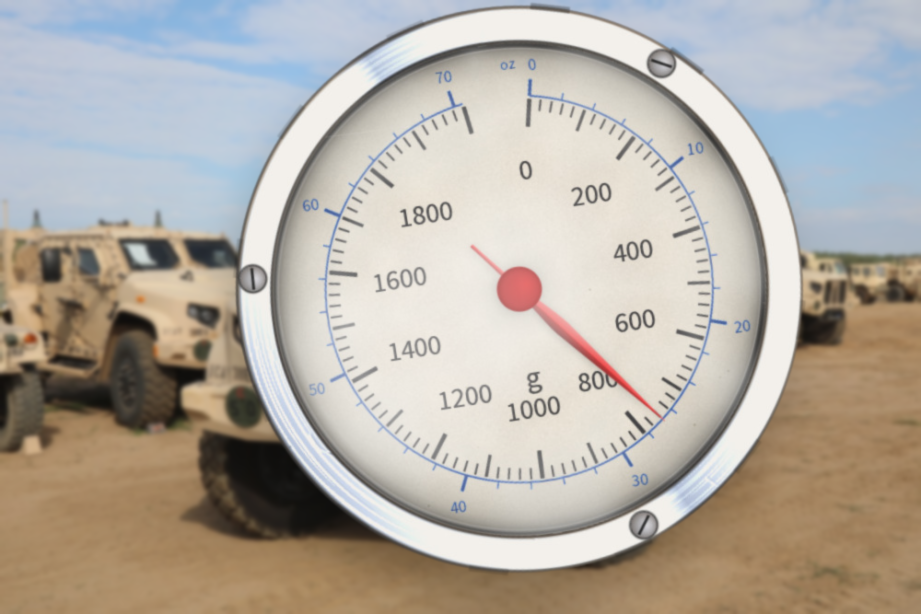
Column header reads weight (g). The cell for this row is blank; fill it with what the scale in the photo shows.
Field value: 760 g
